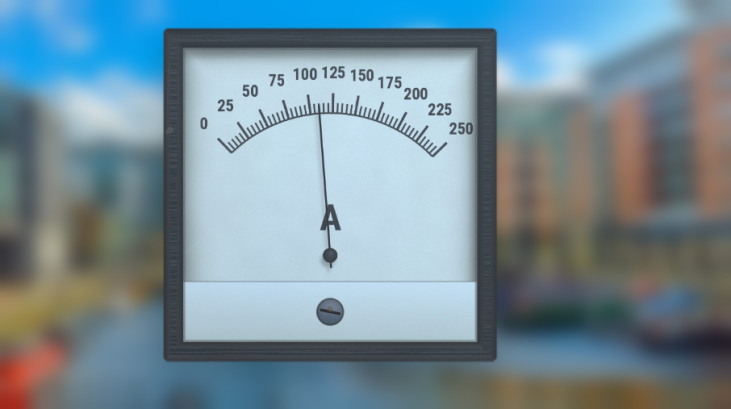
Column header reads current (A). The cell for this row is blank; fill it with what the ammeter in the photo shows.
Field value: 110 A
